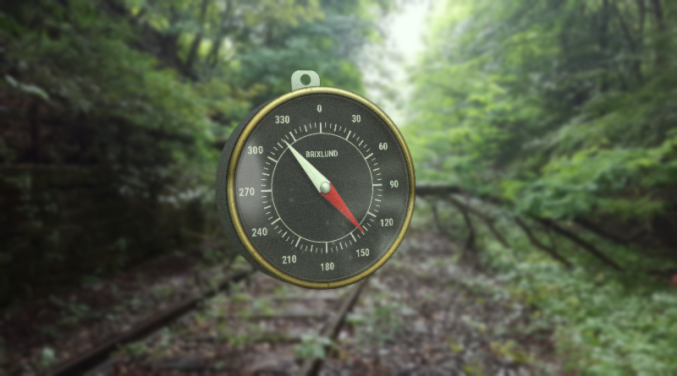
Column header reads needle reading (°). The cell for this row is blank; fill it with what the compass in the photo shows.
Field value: 140 °
